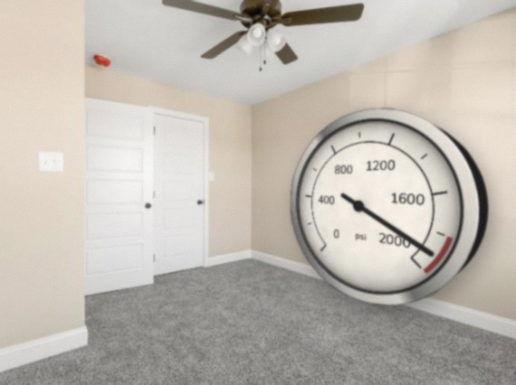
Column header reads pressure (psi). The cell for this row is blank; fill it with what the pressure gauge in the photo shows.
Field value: 1900 psi
